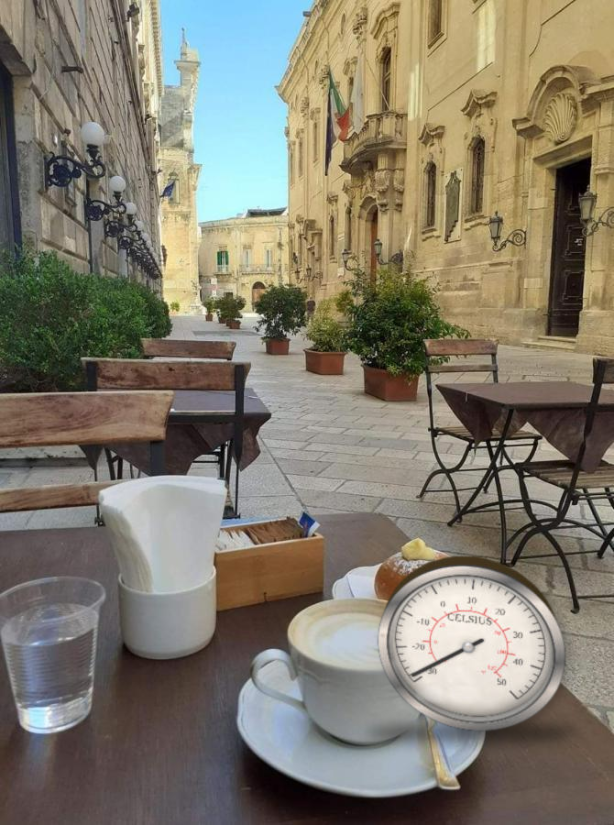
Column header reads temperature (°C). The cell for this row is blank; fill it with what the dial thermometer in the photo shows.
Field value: -28 °C
